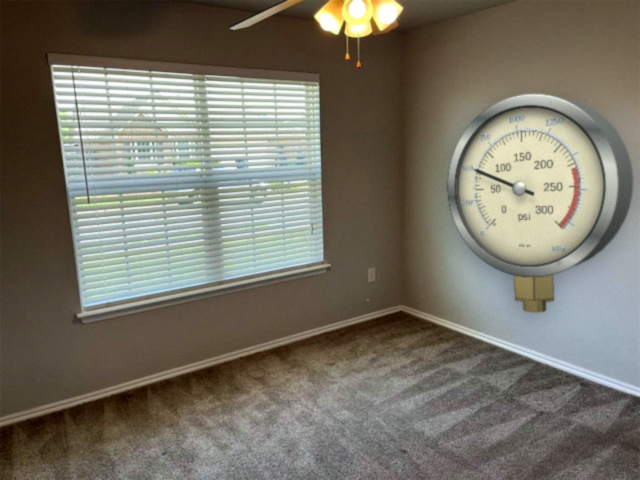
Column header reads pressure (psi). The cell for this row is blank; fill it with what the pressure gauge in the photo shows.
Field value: 75 psi
